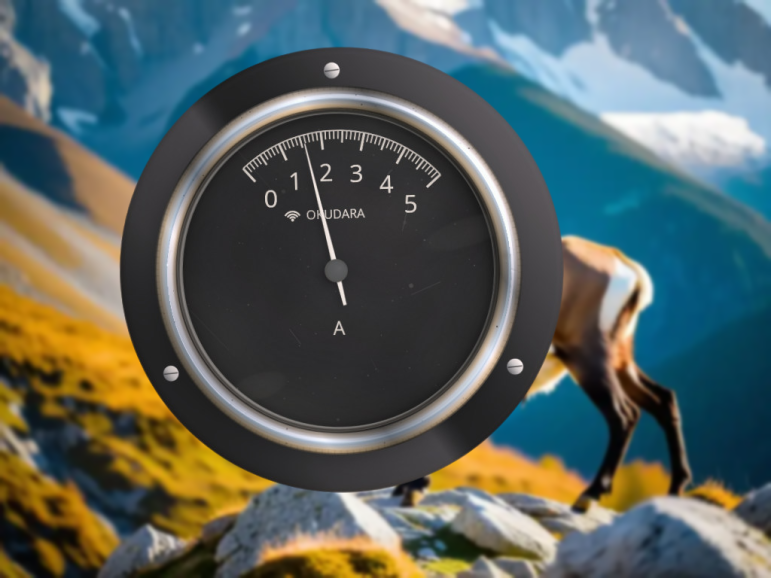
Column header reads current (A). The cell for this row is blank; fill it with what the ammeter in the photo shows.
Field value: 1.6 A
